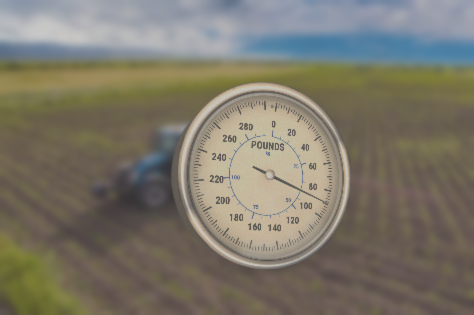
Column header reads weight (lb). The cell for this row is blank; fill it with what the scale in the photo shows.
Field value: 90 lb
